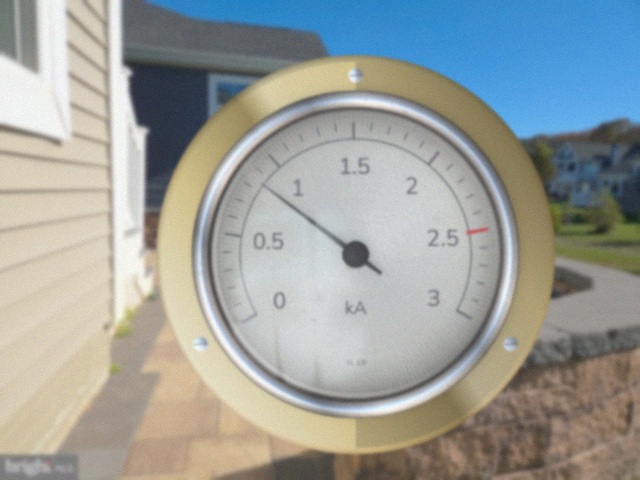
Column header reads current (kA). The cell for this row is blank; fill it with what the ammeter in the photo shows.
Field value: 0.85 kA
